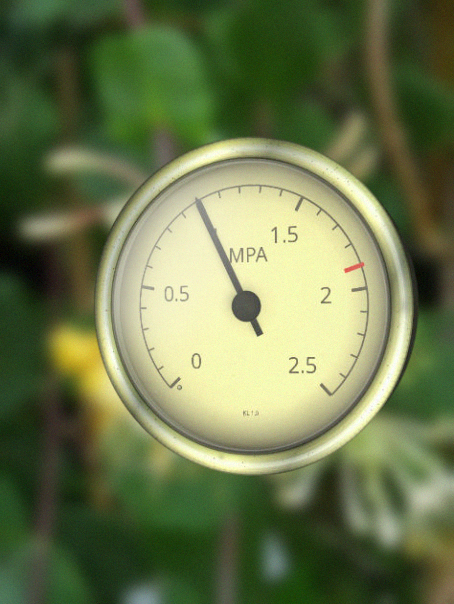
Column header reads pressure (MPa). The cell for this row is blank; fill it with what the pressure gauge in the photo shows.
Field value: 1 MPa
